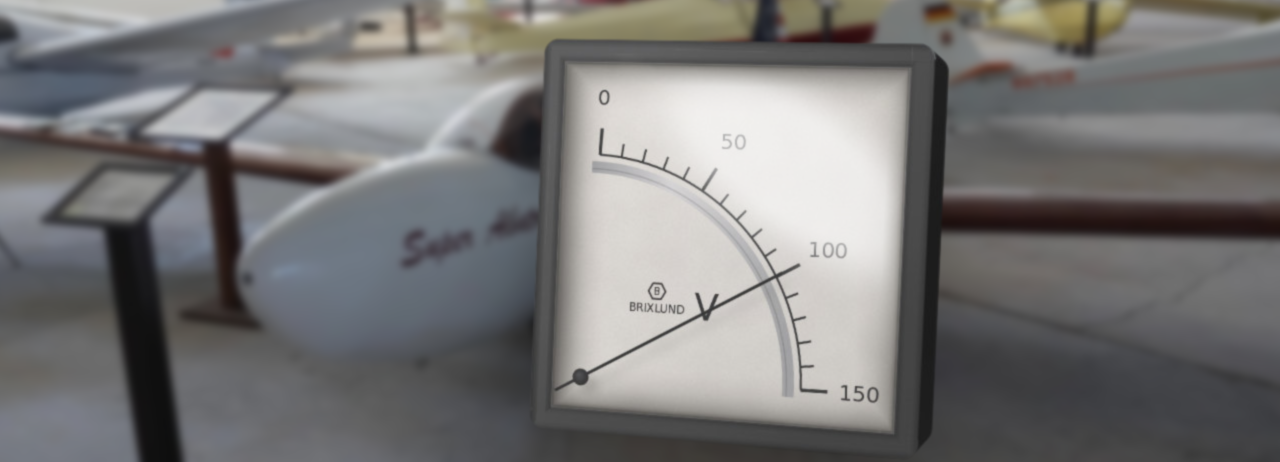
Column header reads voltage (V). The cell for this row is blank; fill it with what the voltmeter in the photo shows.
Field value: 100 V
